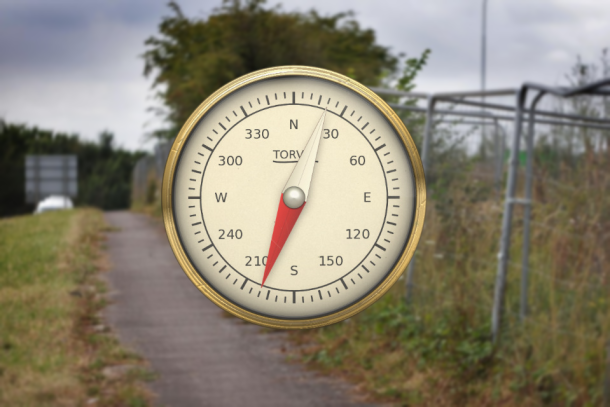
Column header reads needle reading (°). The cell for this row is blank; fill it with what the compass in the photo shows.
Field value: 200 °
